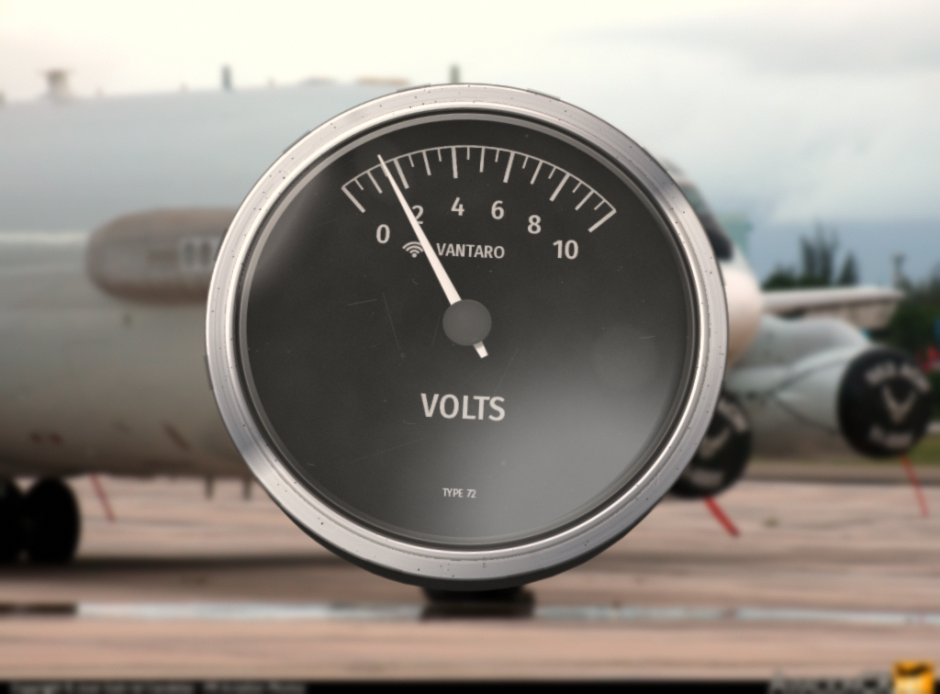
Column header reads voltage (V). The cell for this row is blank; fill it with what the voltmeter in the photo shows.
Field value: 1.5 V
